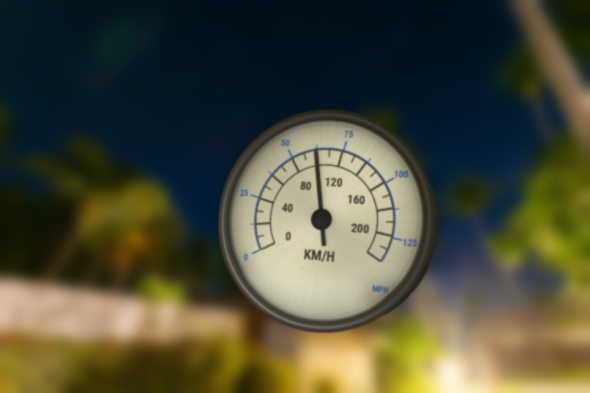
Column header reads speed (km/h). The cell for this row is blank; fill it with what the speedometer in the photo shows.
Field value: 100 km/h
